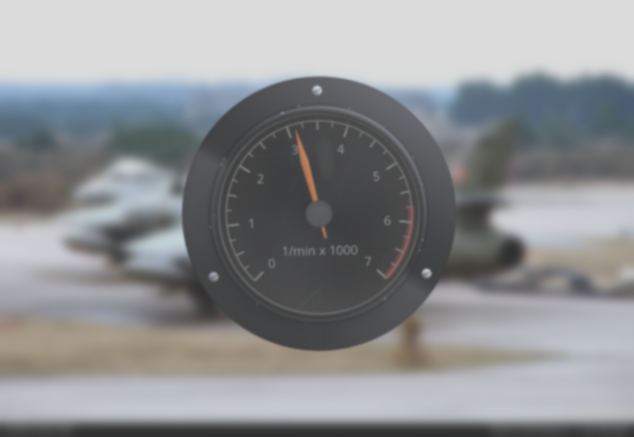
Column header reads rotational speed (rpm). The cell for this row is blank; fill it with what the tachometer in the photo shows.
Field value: 3125 rpm
